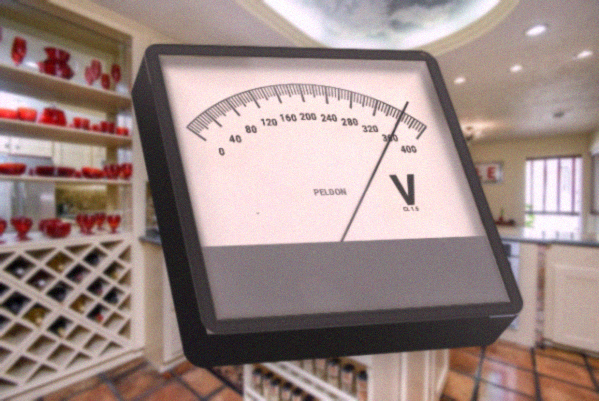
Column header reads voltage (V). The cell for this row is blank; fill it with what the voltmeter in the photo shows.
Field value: 360 V
